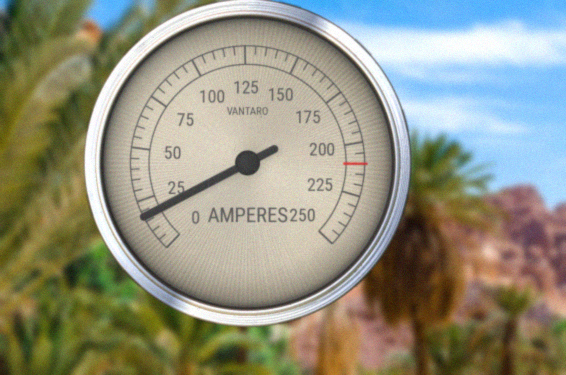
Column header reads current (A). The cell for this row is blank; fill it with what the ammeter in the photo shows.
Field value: 17.5 A
